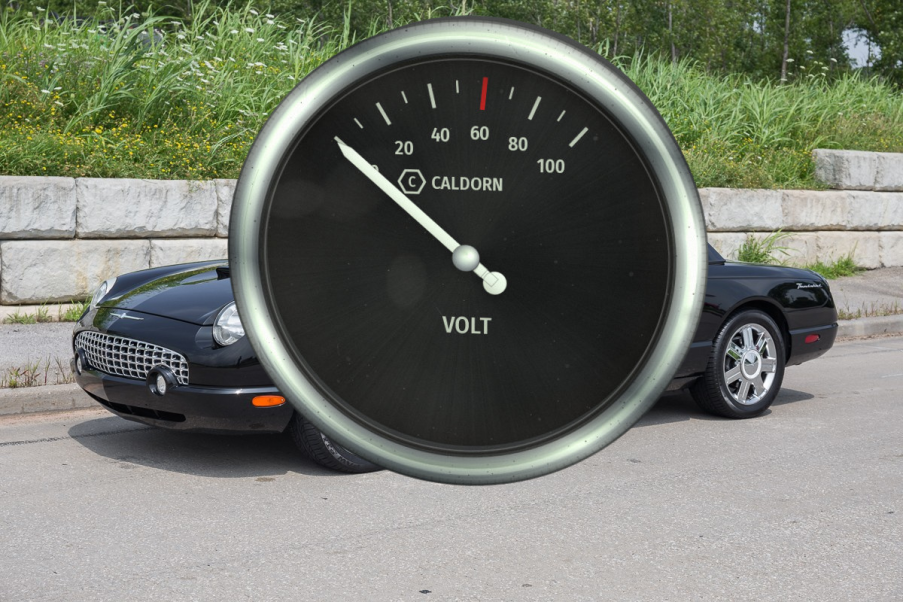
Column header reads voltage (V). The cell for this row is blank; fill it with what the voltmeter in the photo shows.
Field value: 0 V
